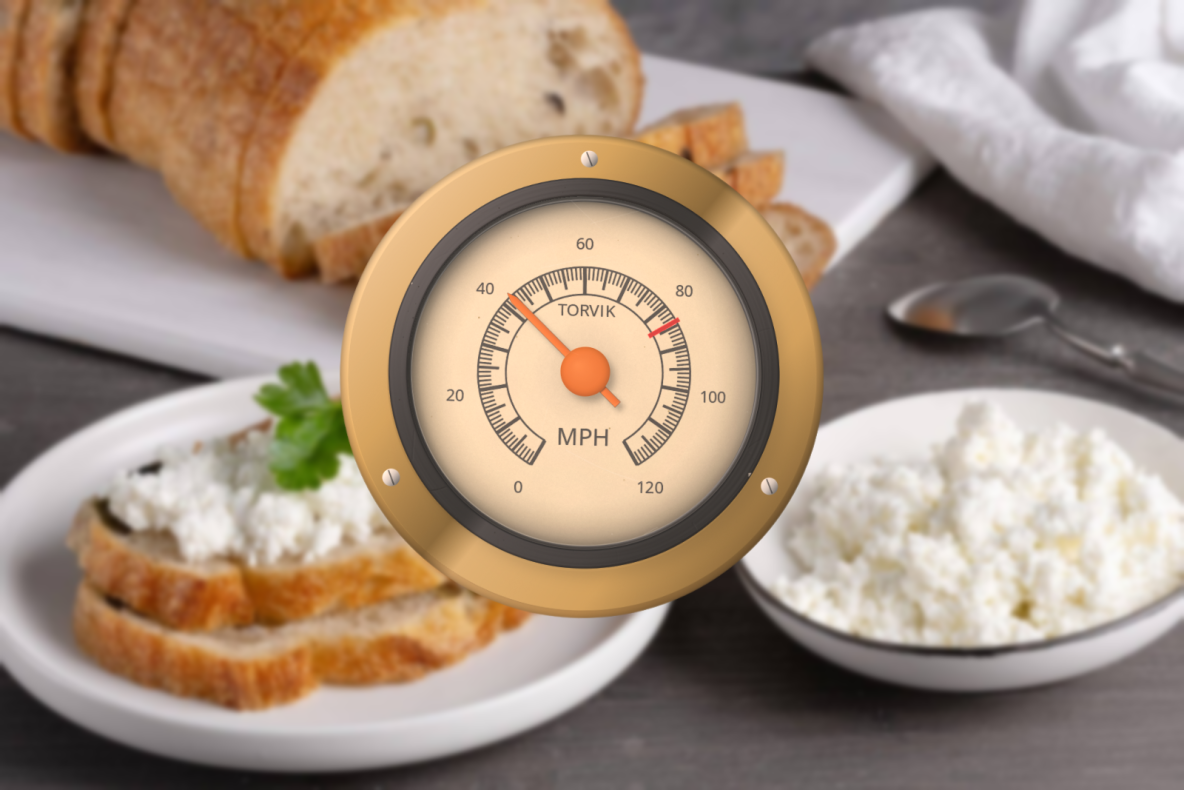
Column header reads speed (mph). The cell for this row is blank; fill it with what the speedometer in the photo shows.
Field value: 42 mph
